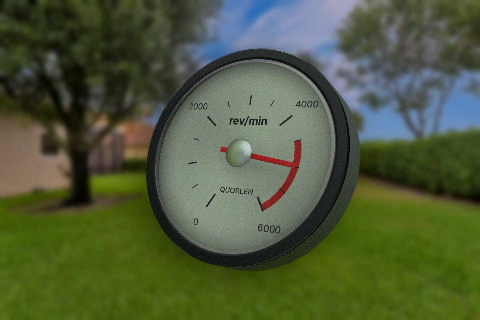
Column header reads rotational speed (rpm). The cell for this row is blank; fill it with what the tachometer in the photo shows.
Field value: 5000 rpm
